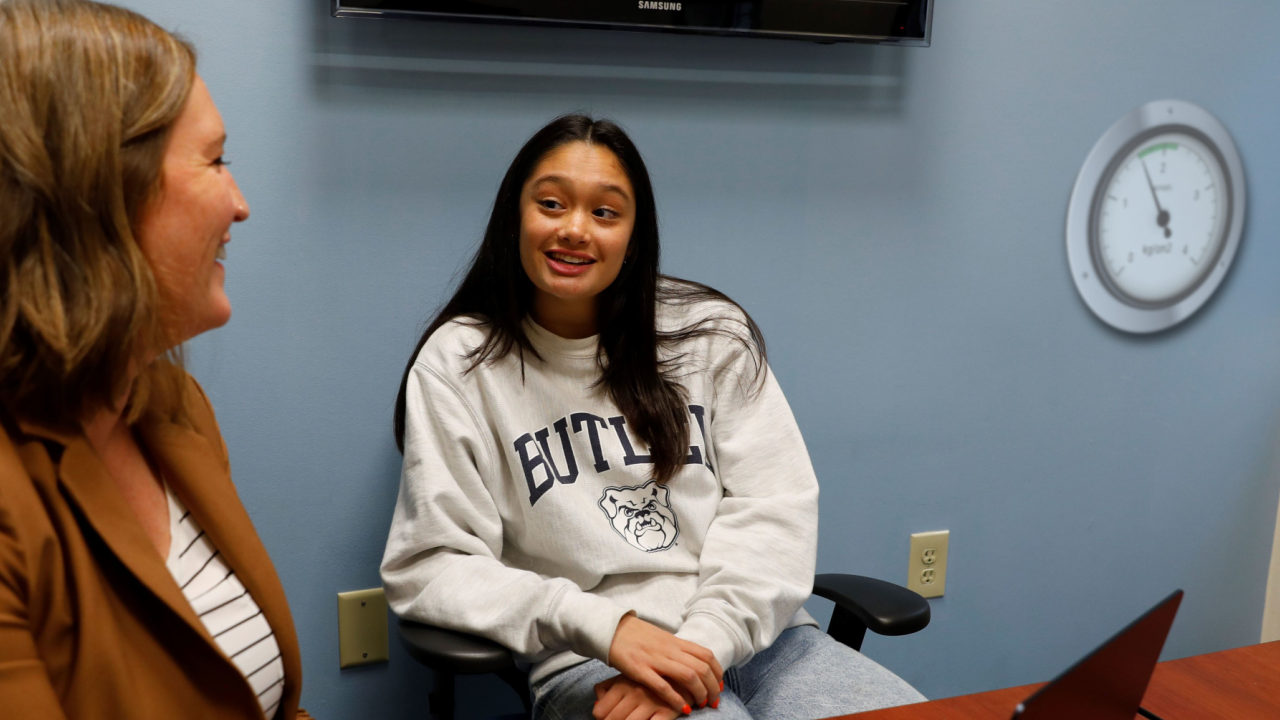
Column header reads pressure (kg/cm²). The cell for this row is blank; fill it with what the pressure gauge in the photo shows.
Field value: 1.6 kg/cm²
